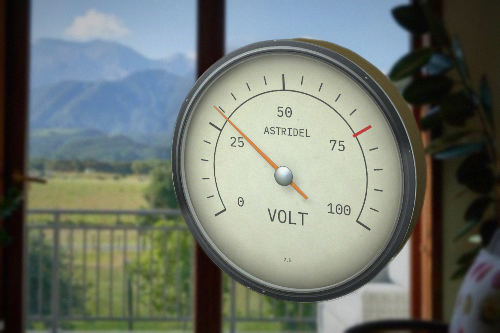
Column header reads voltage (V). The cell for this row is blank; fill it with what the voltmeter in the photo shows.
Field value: 30 V
